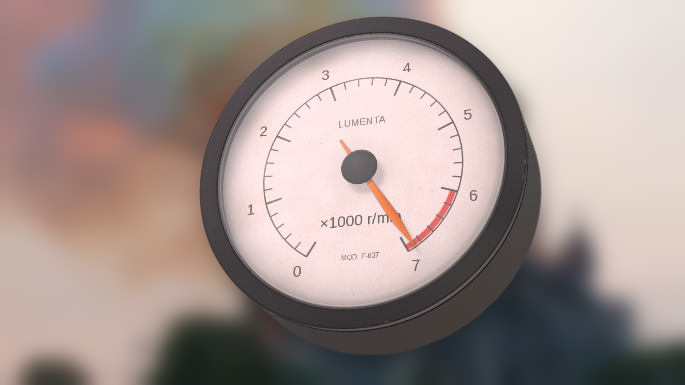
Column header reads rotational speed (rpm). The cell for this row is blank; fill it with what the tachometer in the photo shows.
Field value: 6900 rpm
